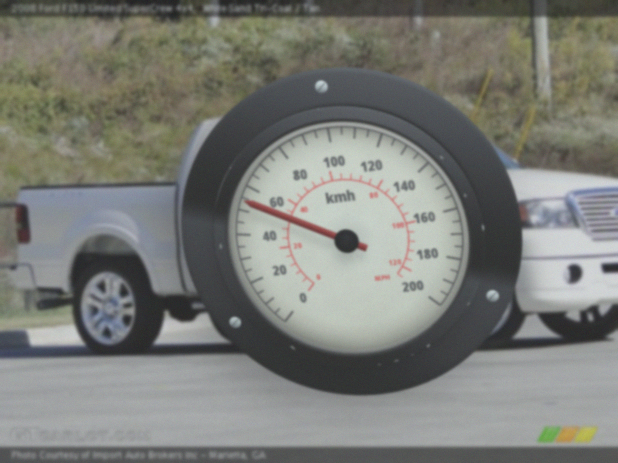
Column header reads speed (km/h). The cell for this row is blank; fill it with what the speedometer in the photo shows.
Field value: 55 km/h
